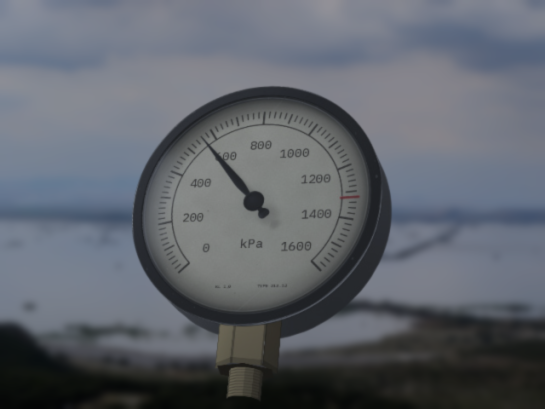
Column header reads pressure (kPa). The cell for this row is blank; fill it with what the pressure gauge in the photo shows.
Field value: 560 kPa
